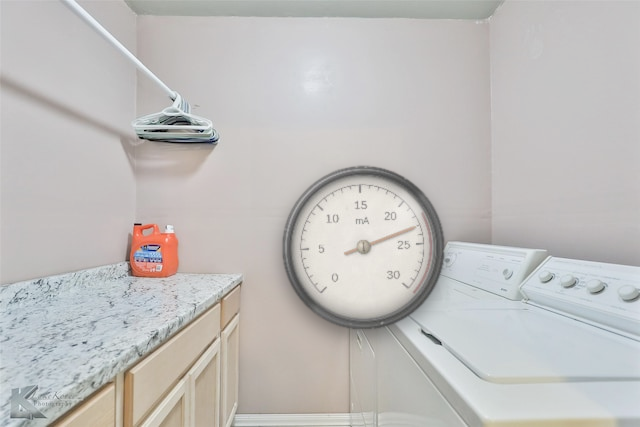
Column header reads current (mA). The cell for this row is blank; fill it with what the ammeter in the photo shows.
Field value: 23 mA
